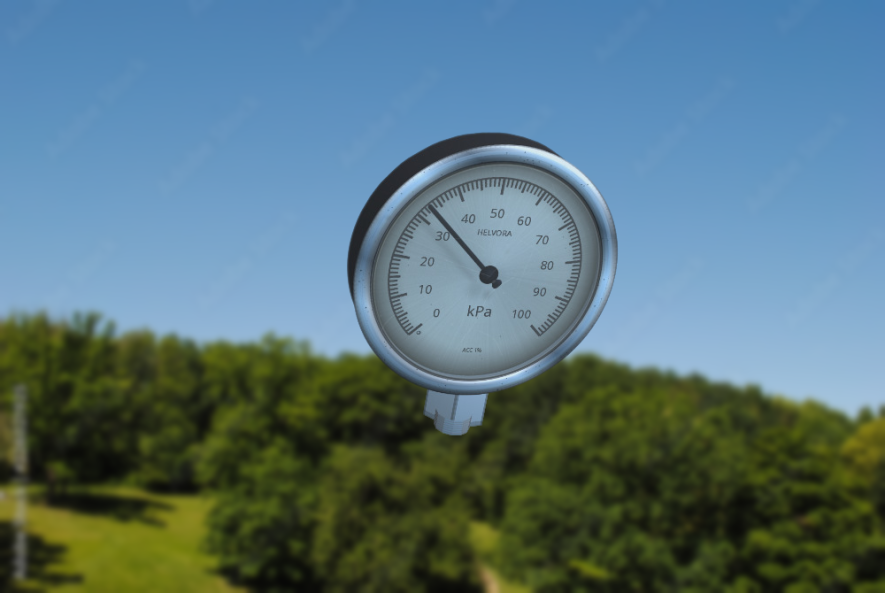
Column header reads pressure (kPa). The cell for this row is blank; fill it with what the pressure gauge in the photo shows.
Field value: 33 kPa
